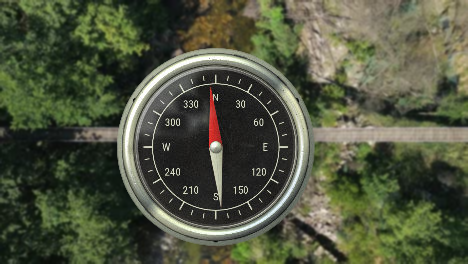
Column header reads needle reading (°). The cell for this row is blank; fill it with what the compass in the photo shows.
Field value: 355 °
